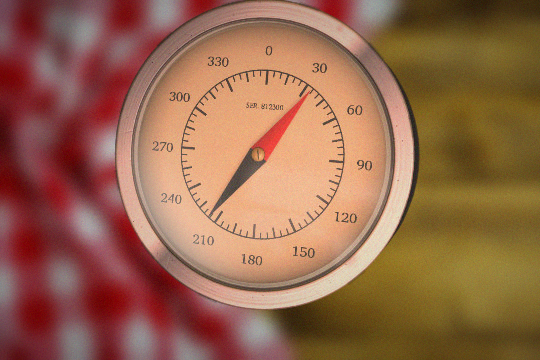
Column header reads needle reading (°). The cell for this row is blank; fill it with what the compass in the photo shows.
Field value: 35 °
